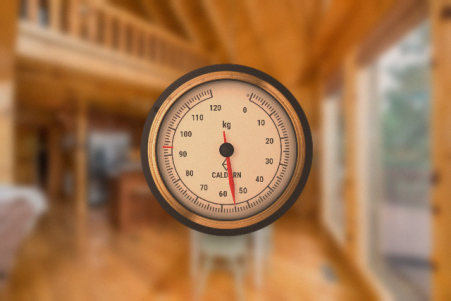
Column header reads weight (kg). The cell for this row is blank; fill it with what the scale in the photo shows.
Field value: 55 kg
